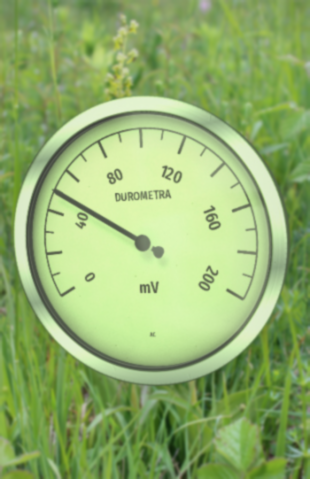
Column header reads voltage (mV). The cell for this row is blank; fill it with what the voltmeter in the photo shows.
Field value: 50 mV
